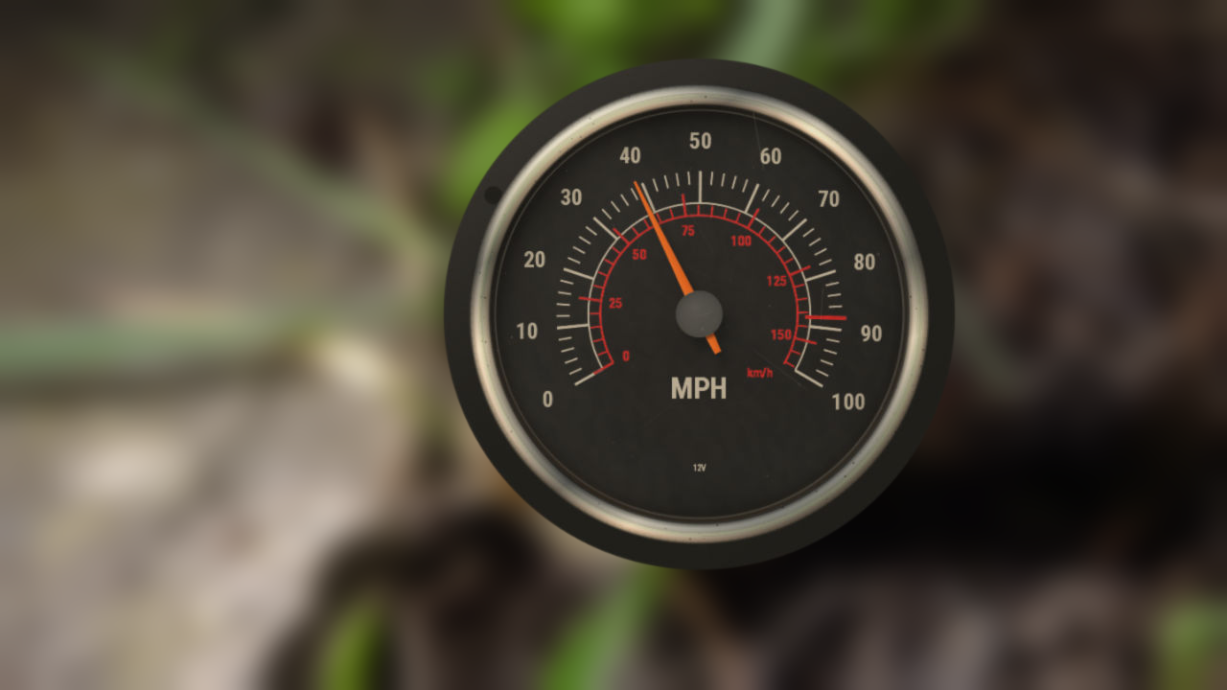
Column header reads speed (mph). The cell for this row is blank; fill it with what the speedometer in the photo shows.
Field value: 39 mph
